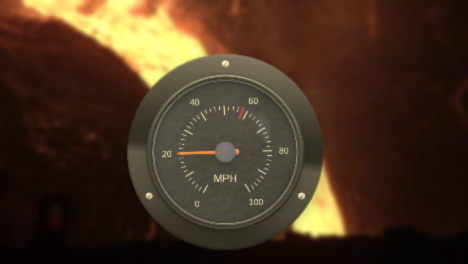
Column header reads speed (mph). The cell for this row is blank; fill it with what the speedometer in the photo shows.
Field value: 20 mph
